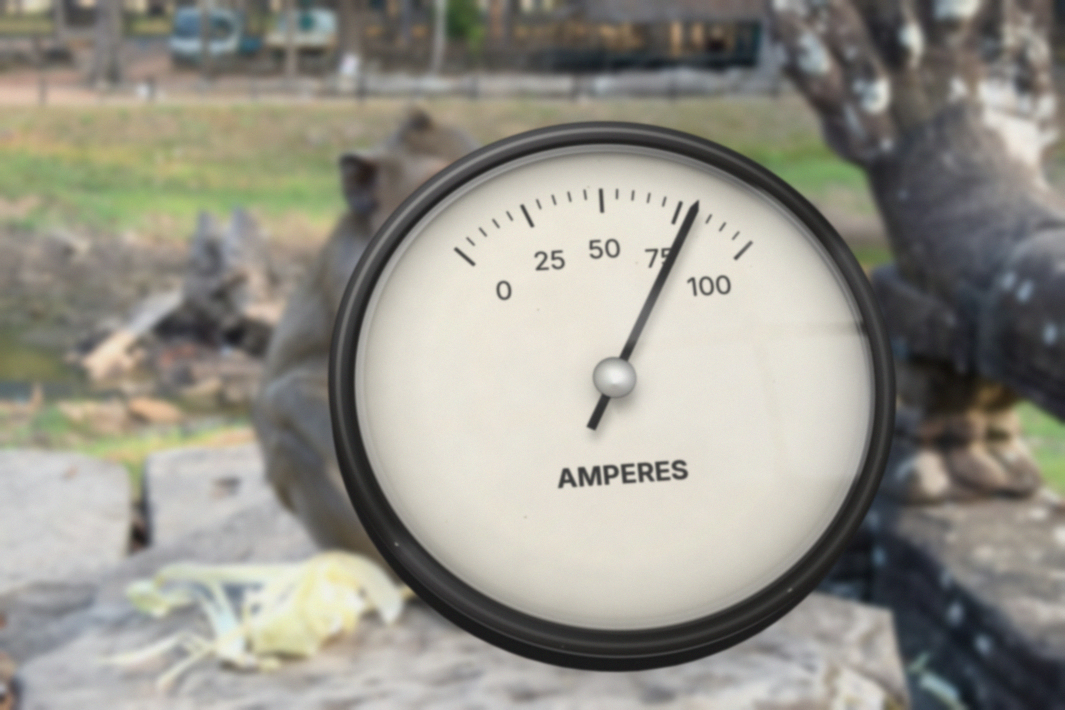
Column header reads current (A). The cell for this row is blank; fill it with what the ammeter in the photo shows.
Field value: 80 A
